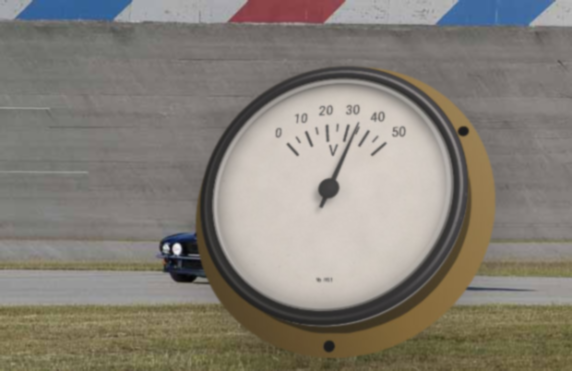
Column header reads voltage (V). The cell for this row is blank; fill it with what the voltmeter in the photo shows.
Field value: 35 V
